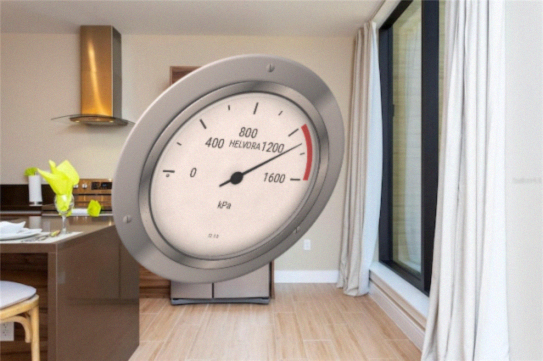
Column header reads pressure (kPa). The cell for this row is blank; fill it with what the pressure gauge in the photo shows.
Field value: 1300 kPa
